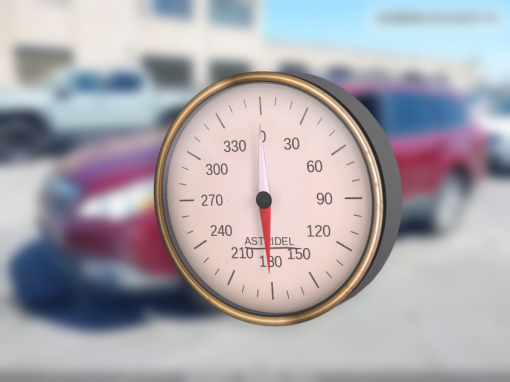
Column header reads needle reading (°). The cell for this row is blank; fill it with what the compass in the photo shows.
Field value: 180 °
